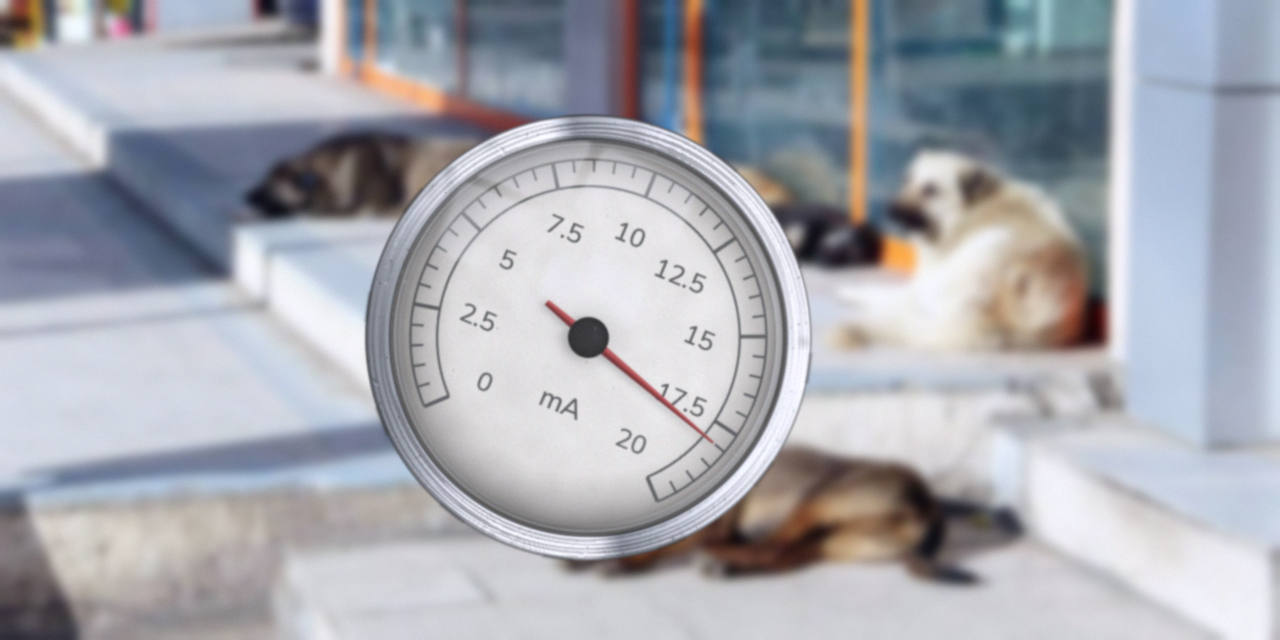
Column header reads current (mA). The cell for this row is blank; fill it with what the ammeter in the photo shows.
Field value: 18 mA
